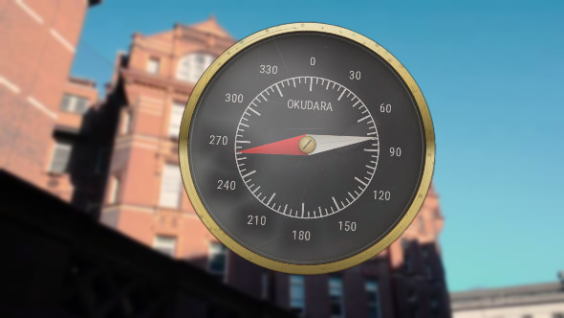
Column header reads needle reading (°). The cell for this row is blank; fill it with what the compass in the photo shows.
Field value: 260 °
